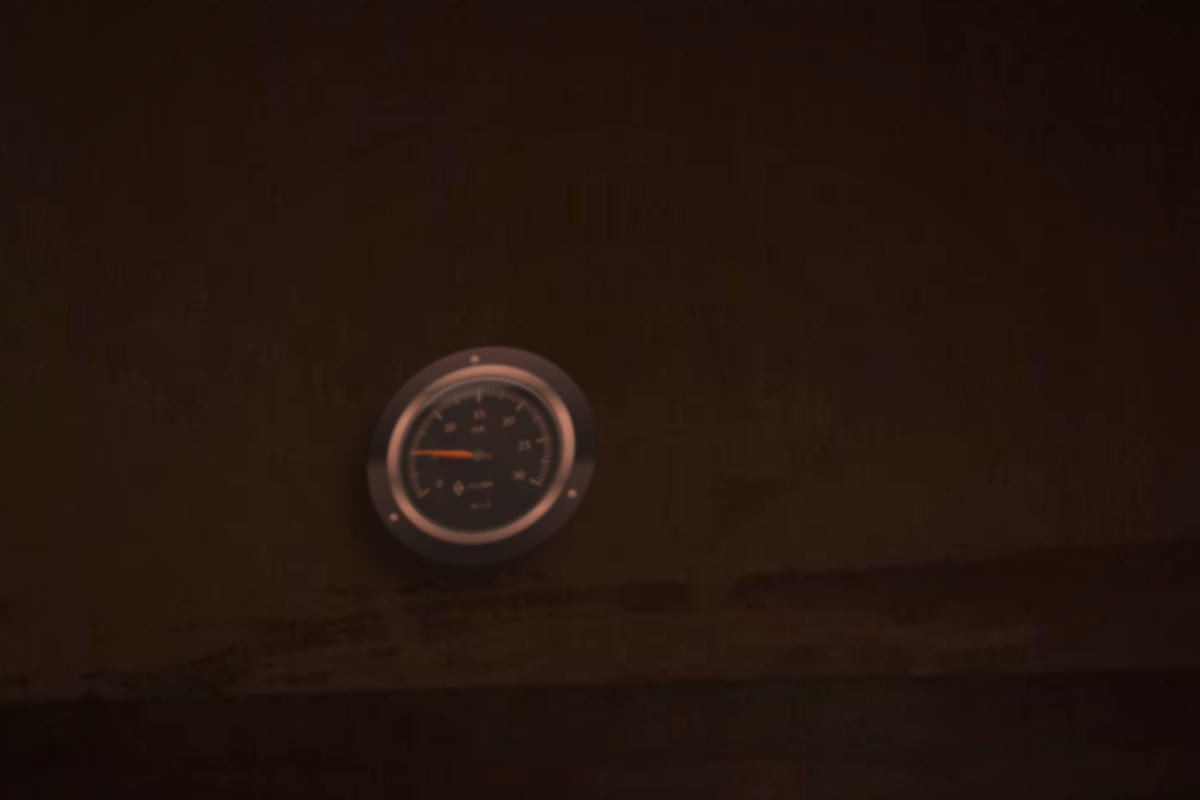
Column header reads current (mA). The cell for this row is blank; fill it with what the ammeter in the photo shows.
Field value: 5 mA
